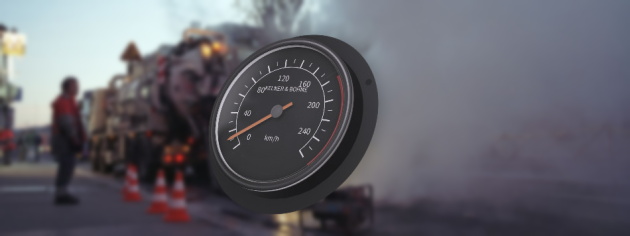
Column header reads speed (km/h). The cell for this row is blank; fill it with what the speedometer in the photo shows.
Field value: 10 km/h
